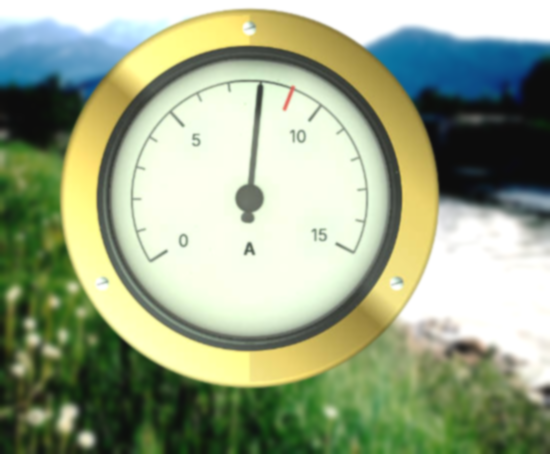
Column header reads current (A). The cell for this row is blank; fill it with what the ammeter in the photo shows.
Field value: 8 A
